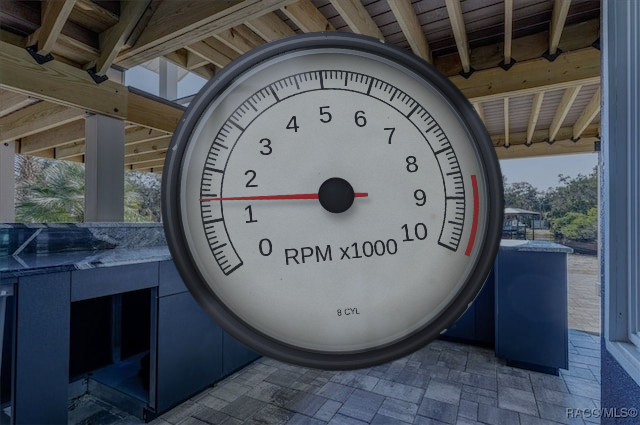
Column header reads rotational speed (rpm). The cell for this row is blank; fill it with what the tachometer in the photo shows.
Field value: 1400 rpm
